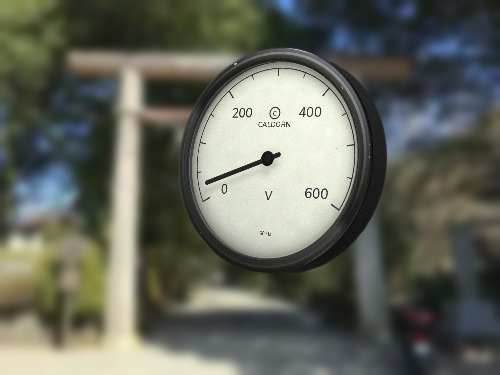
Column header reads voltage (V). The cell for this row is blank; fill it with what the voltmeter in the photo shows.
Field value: 25 V
